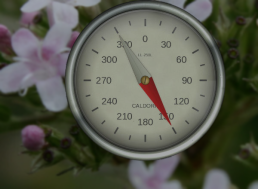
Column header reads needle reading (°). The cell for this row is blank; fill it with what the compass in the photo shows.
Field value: 150 °
